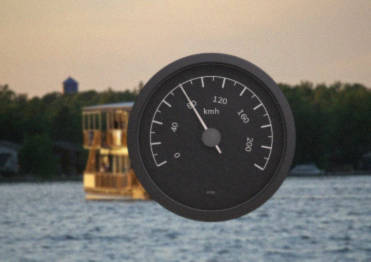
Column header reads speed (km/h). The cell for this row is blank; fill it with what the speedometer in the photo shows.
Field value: 80 km/h
